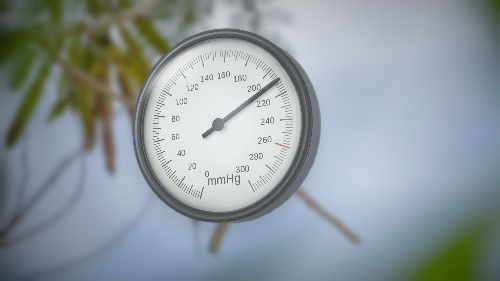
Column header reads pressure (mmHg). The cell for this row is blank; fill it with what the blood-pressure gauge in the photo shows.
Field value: 210 mmHg
